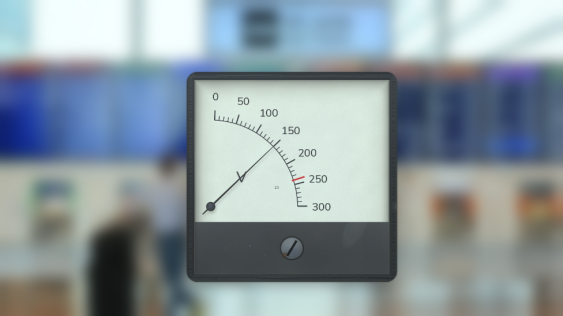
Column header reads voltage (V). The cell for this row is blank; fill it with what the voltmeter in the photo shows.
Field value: 150 V
